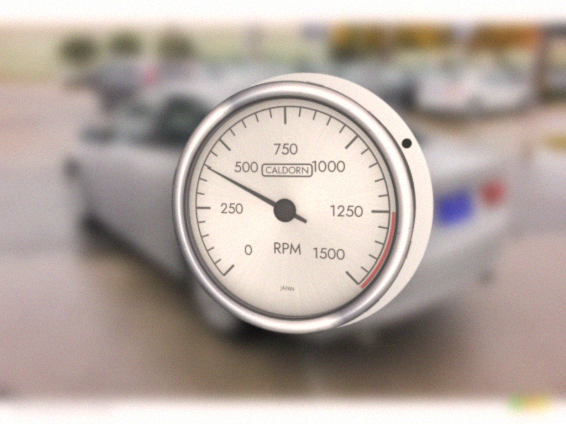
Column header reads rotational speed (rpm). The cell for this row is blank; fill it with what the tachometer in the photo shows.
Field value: 400 rpm
